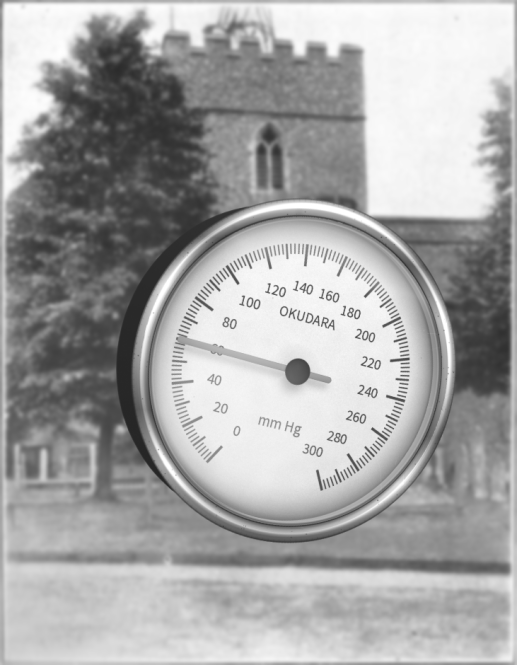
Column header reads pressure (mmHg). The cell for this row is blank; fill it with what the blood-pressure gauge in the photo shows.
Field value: 60 mmHg
